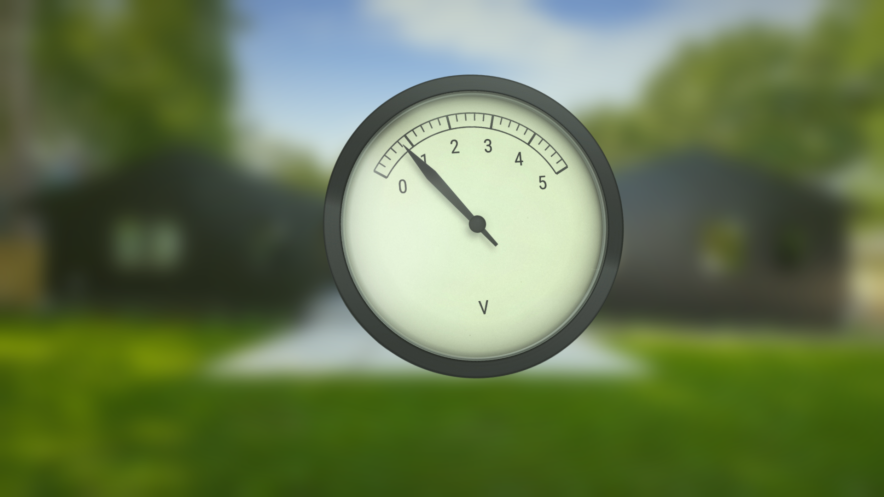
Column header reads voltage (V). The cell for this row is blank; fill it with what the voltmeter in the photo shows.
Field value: 0.8 V
